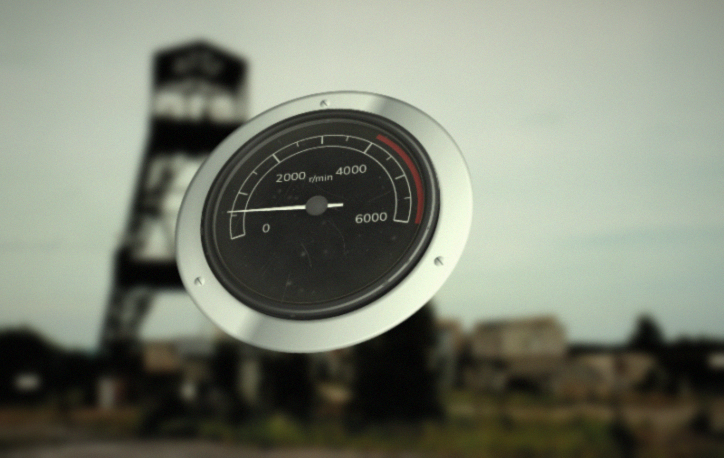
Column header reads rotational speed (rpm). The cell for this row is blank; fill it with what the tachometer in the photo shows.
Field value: 500 rpm
